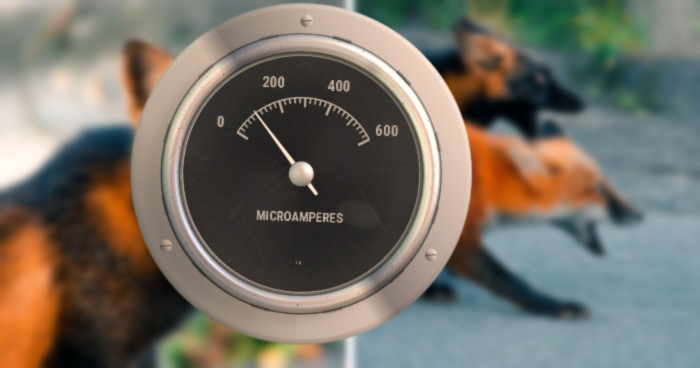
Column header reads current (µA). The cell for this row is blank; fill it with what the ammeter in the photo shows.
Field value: 100 µA
